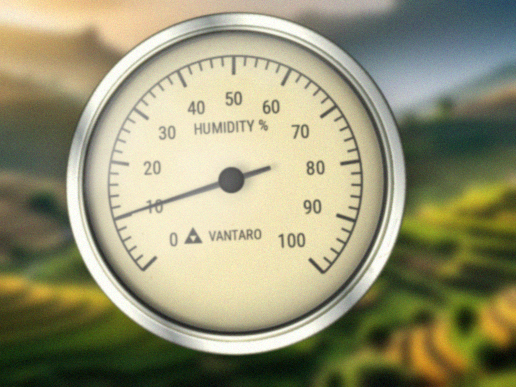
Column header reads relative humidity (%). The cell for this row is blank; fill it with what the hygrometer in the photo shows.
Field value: 10 %
